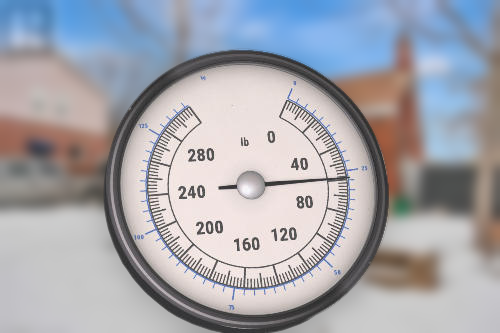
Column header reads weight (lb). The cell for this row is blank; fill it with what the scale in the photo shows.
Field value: 60 lb
